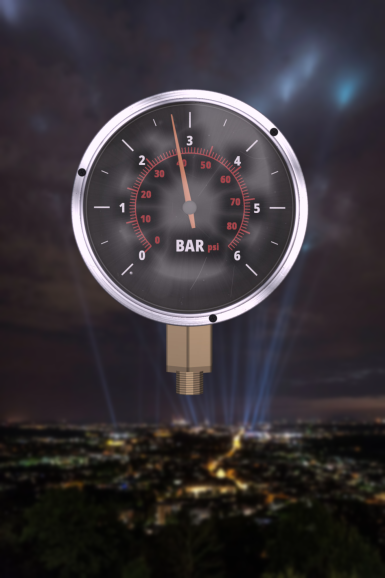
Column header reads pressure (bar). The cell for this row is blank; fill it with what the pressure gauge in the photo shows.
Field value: 2.75 bar
